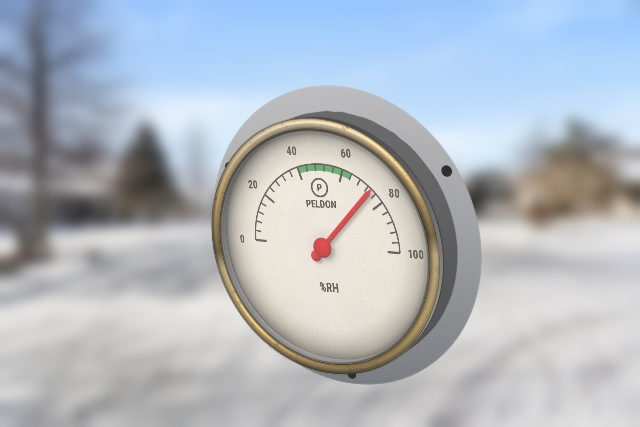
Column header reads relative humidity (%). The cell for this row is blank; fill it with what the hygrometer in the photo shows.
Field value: 74 %
